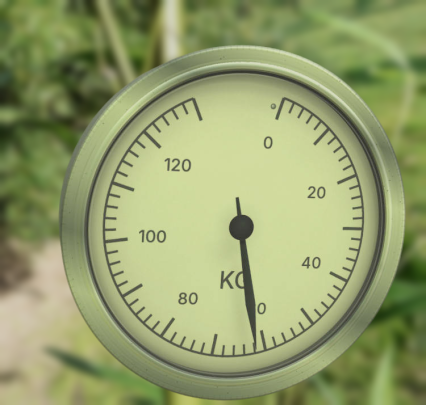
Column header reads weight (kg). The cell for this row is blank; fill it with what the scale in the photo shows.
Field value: 62 kg
